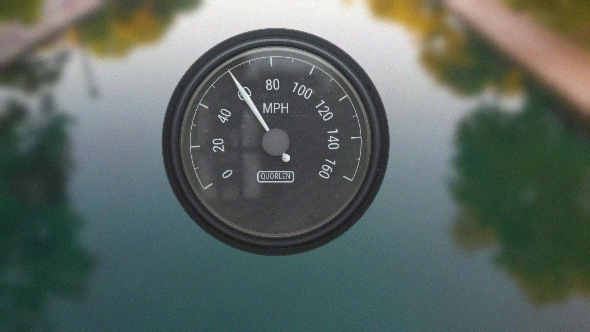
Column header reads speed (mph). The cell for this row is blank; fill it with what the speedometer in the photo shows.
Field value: 60 mph
